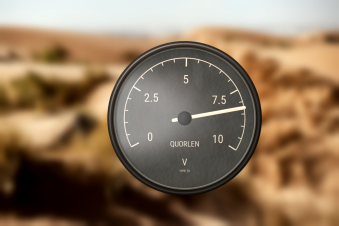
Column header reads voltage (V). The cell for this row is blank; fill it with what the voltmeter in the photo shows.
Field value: 8.25 V
